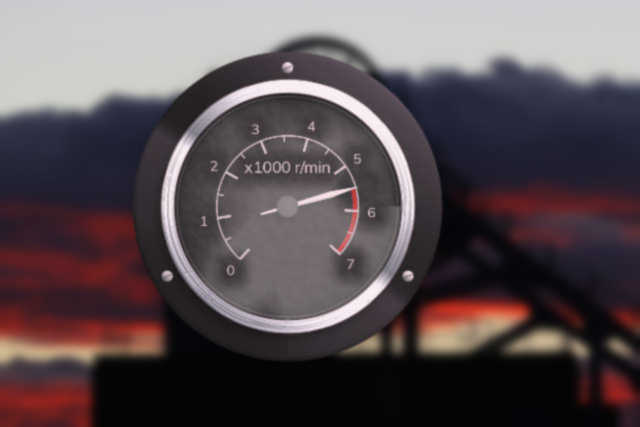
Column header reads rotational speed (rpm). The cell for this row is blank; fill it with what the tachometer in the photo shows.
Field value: 5500 rpm
